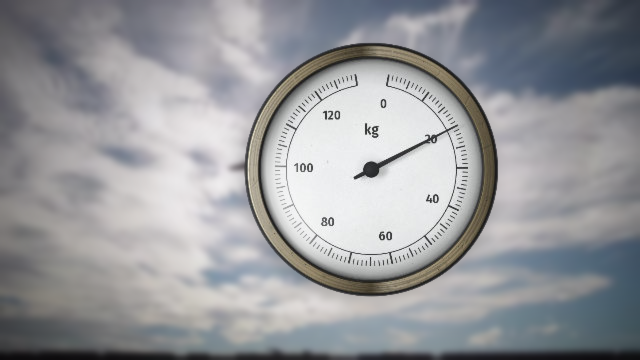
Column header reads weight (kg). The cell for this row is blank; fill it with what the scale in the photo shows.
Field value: 20 kg
